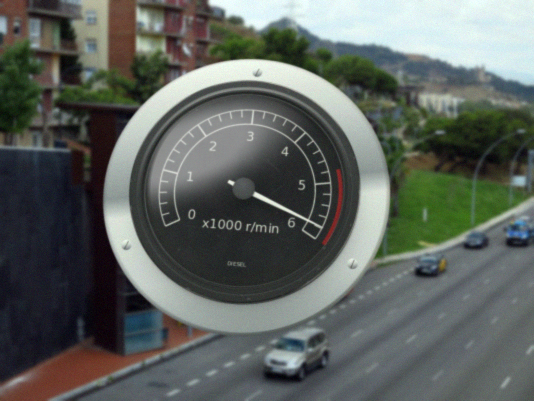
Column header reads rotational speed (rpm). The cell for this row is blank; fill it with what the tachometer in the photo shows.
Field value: 5800 rpm
